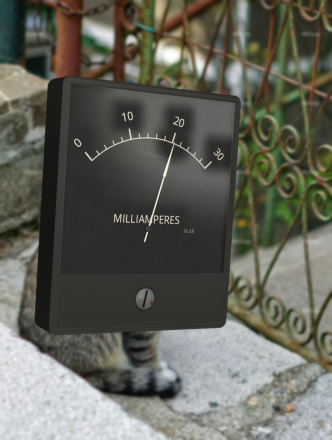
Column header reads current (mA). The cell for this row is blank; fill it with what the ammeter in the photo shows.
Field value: 20 mA
